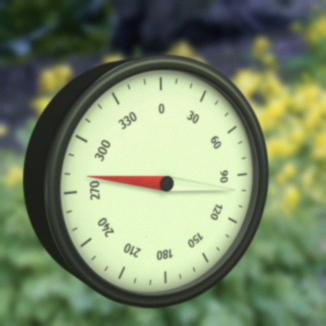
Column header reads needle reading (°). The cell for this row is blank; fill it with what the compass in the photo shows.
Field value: 280 °
